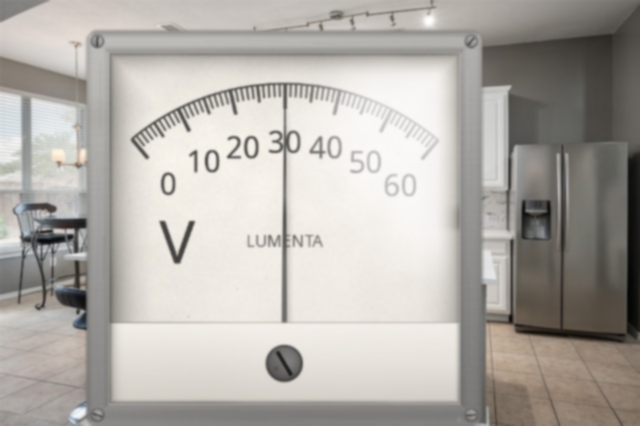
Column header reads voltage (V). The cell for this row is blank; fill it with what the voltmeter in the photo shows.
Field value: 30 V
